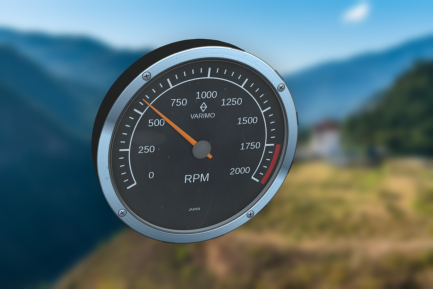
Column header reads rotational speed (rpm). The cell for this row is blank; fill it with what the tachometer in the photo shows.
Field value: 575 rpm
